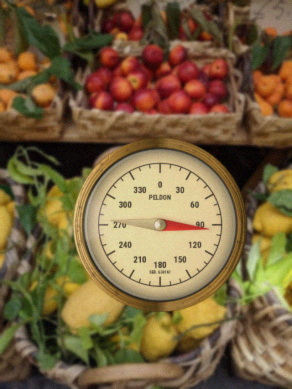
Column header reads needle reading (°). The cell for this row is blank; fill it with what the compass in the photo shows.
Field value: 95 °
